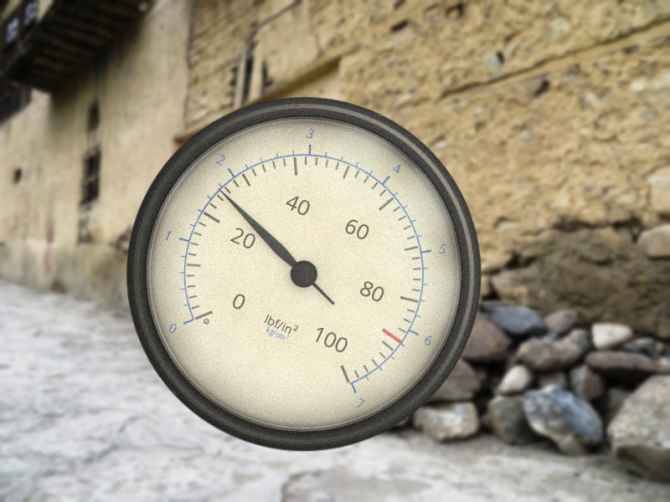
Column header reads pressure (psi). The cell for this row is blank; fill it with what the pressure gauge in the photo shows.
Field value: 25 psi
